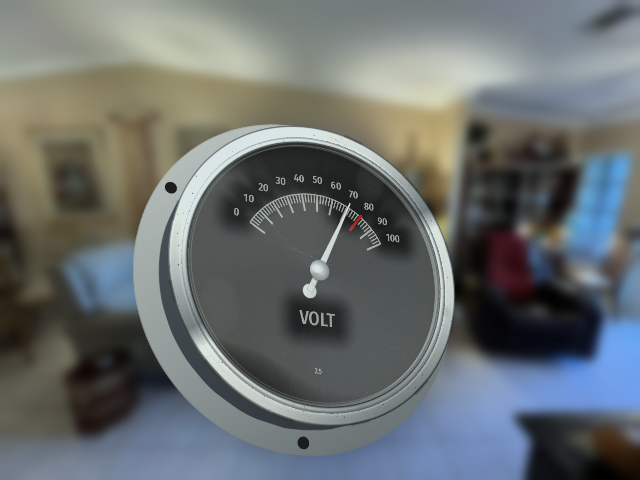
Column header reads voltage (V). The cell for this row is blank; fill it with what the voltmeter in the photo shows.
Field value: 70 V
